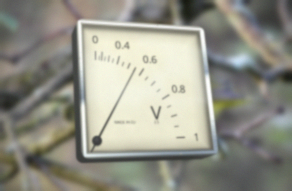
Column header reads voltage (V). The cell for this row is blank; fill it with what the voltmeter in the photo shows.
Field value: 0.55 V
